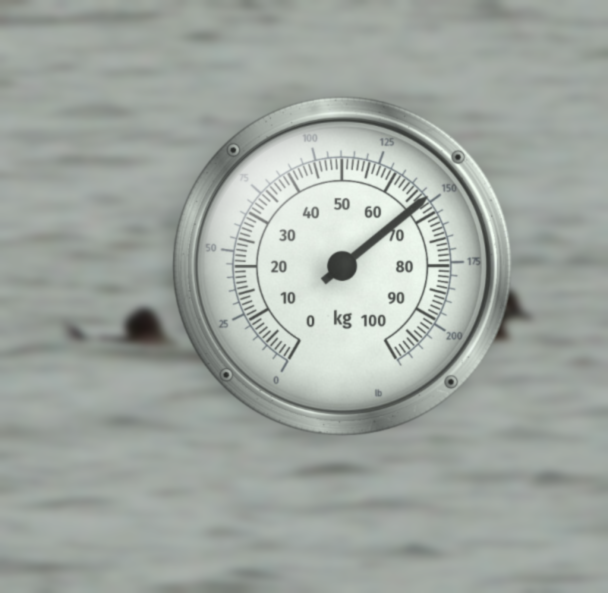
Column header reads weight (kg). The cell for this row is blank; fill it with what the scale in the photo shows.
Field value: 67 kg
